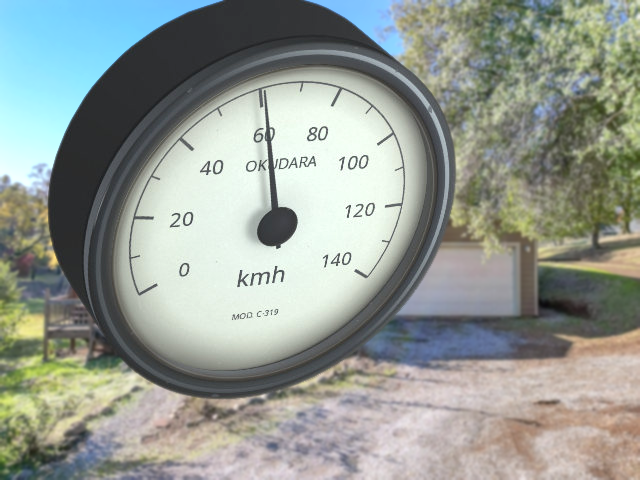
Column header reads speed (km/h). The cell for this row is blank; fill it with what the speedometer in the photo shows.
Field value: 60 km/h
